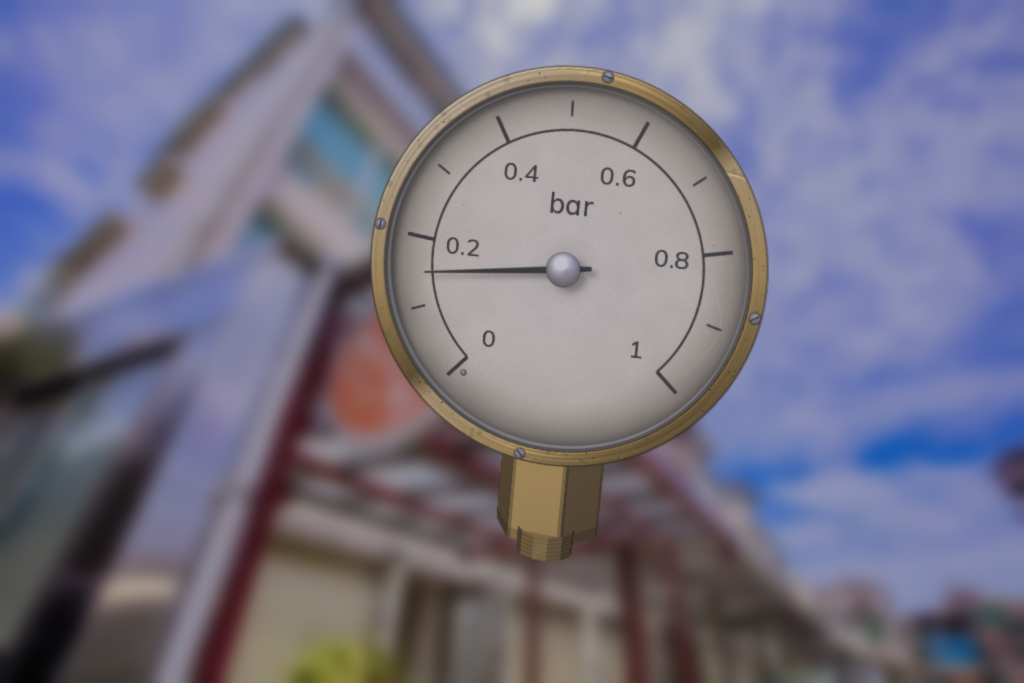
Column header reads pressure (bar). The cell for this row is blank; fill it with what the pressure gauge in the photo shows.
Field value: 0.15 bar
